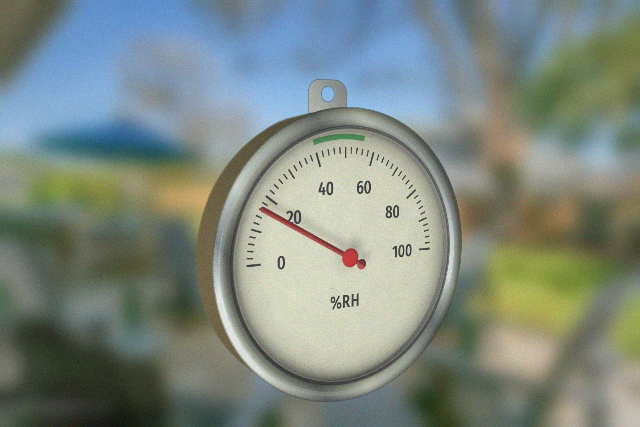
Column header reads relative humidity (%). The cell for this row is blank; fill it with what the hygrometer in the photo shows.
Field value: 16 %
